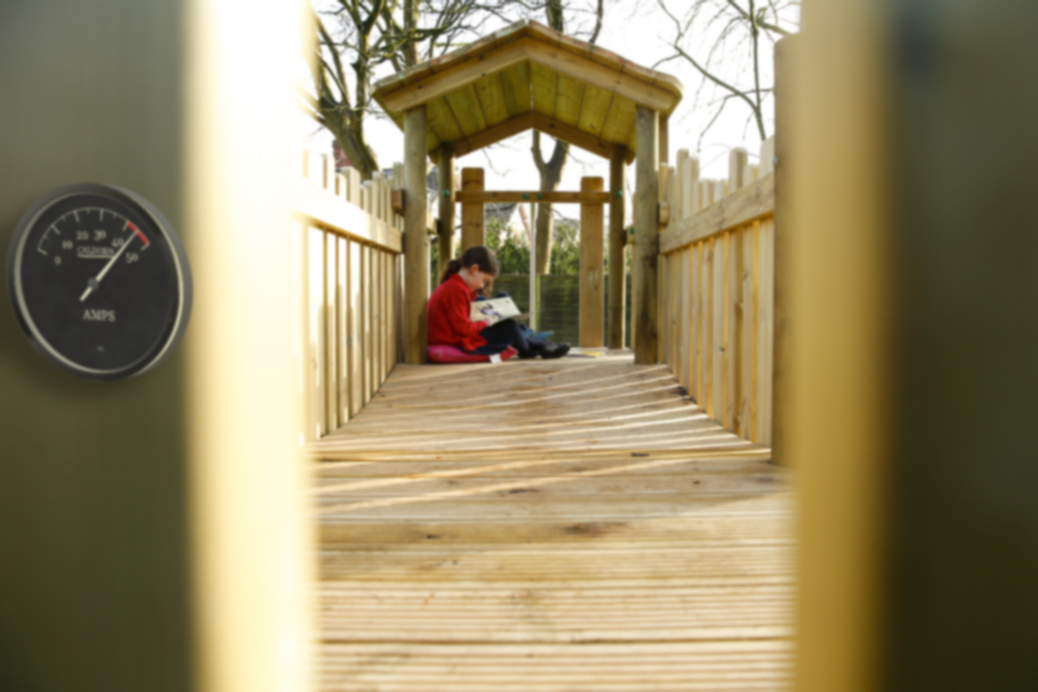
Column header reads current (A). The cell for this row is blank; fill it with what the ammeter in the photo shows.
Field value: 45 A
